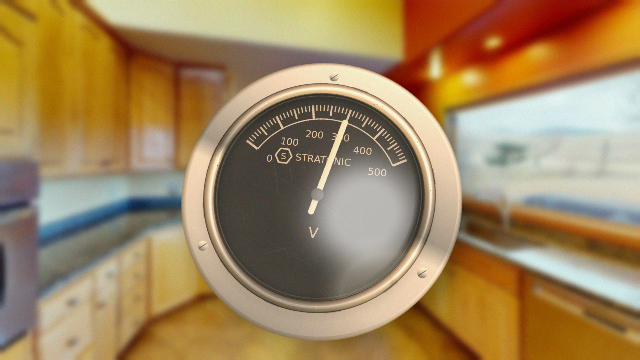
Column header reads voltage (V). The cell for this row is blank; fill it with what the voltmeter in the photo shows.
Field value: 300 V
